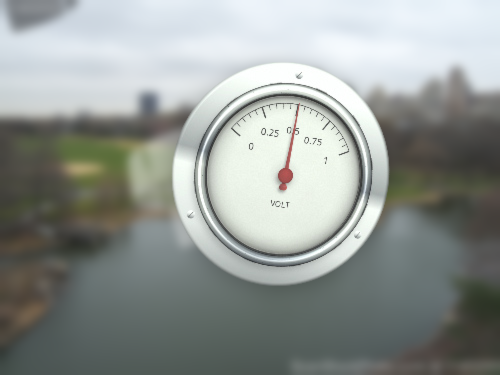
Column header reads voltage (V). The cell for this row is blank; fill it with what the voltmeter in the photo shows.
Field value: 0.5 V
